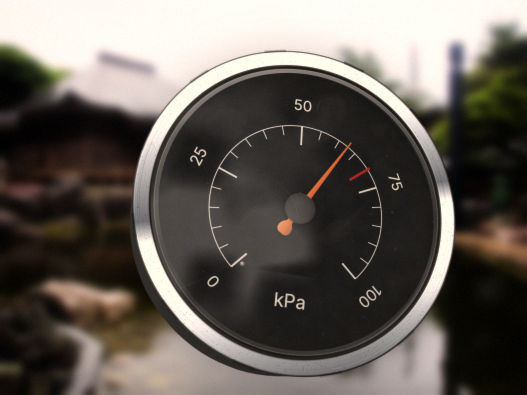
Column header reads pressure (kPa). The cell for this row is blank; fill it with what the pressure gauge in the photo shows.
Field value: 62.5 kPa
